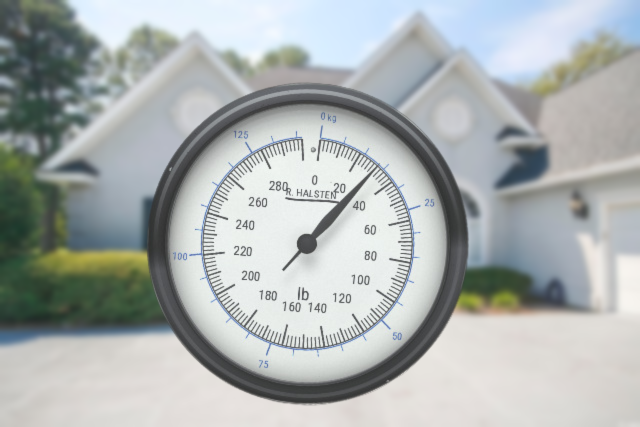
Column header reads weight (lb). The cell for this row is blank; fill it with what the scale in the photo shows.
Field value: 30 lb
